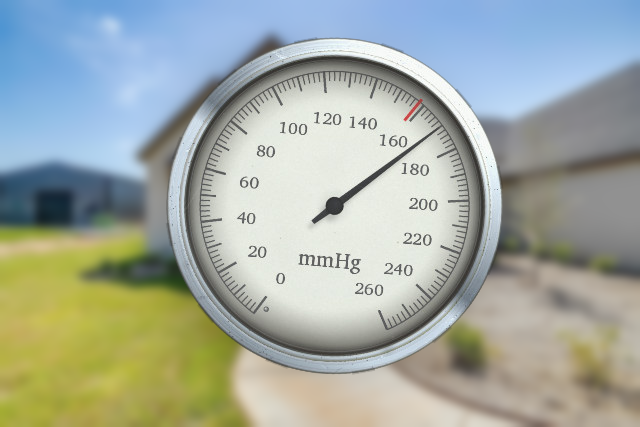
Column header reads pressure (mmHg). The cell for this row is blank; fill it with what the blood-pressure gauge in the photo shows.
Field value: 170 mmHg
